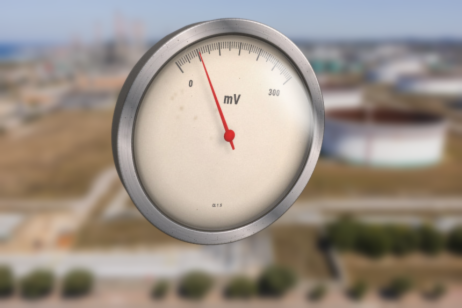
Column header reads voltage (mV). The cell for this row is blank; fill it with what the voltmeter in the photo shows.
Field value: 50 mV
